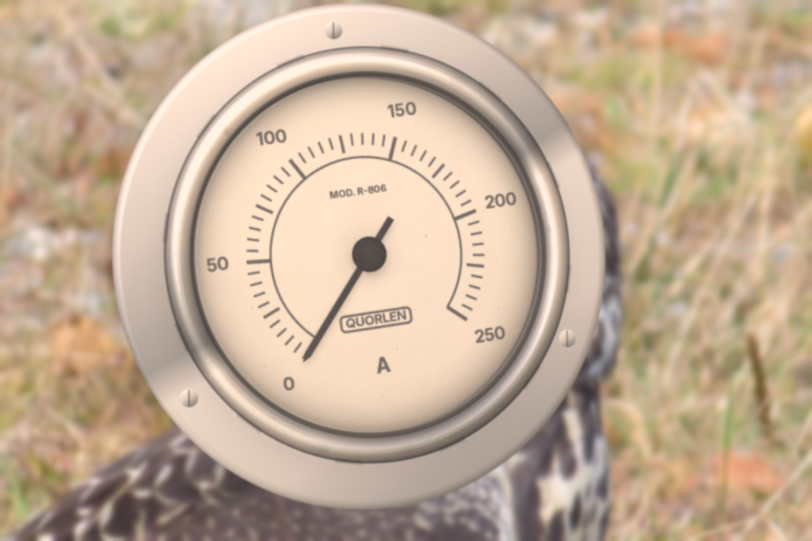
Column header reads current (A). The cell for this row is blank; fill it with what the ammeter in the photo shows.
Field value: 0 A
